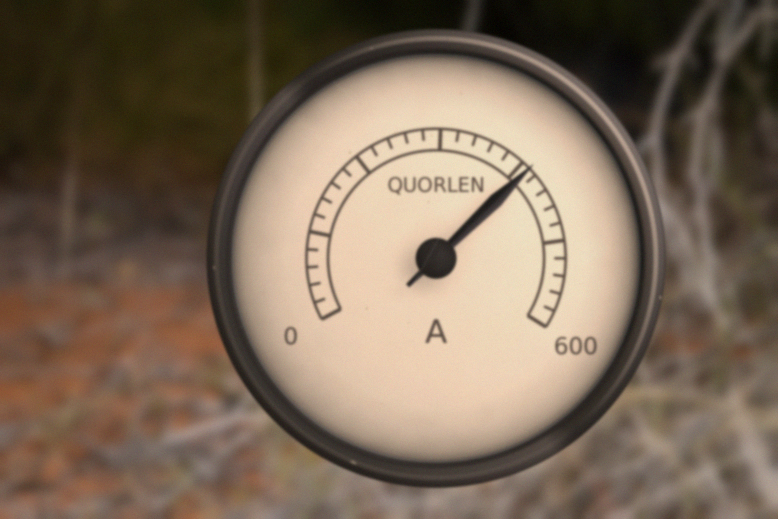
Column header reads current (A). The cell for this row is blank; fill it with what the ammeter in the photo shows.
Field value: 410 A
